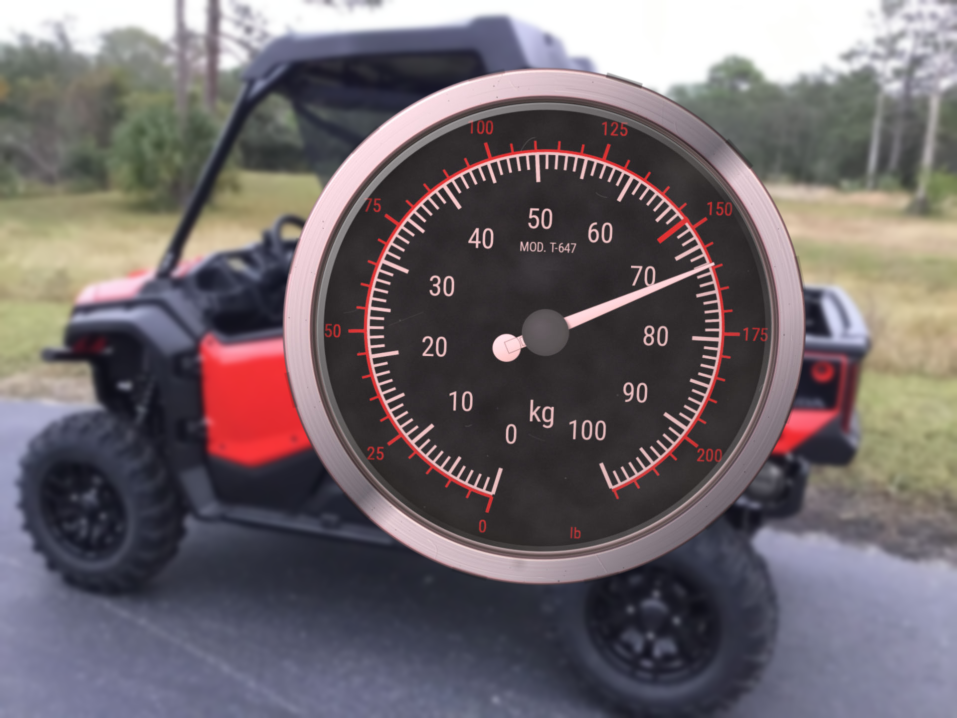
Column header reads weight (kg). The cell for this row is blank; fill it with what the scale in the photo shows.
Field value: 72 kg
